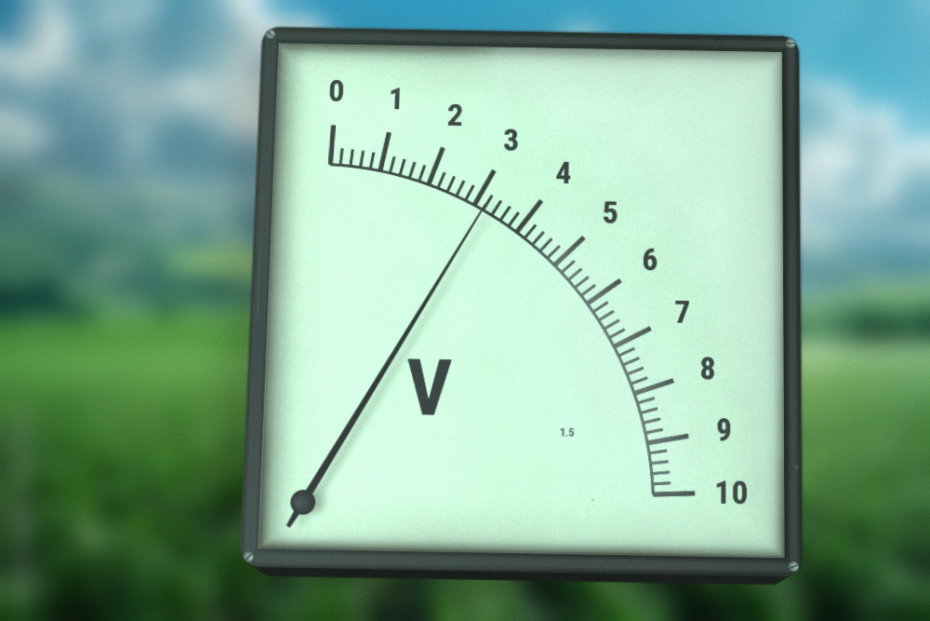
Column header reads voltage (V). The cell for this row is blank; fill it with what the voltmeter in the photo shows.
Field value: 3.2 V
